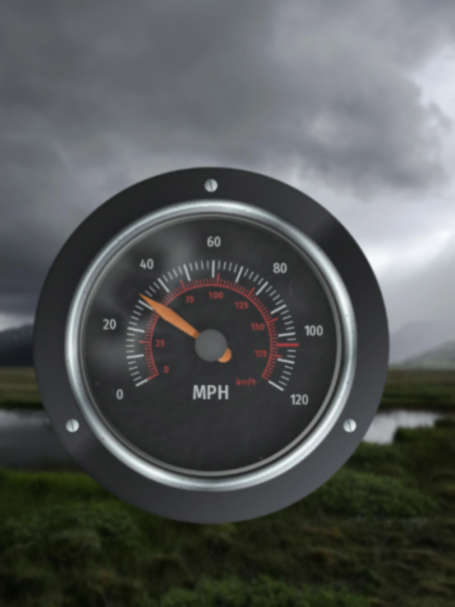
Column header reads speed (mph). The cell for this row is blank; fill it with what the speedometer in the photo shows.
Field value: 32 mph
